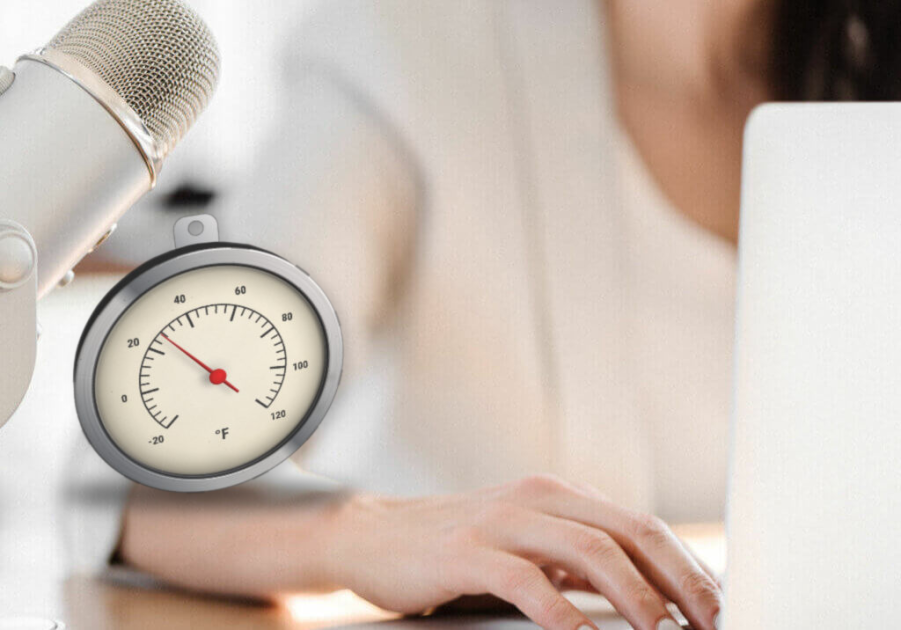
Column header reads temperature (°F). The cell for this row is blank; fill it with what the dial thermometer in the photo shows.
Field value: 28 °F
